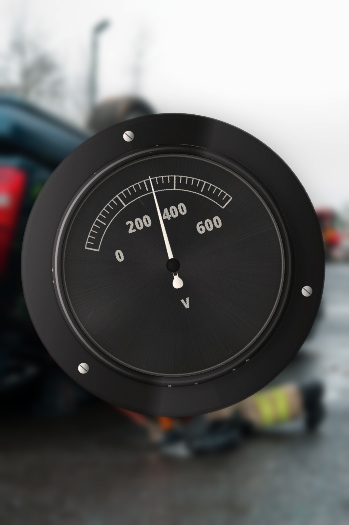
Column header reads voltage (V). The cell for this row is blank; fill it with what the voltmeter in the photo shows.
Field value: 320 V
